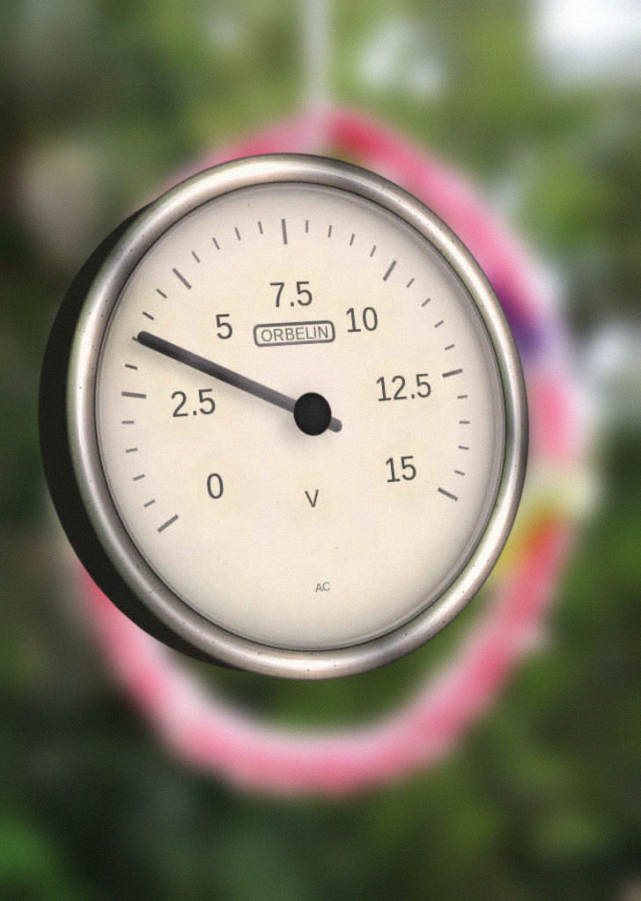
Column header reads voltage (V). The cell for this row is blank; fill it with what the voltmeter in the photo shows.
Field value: 3.5 V
